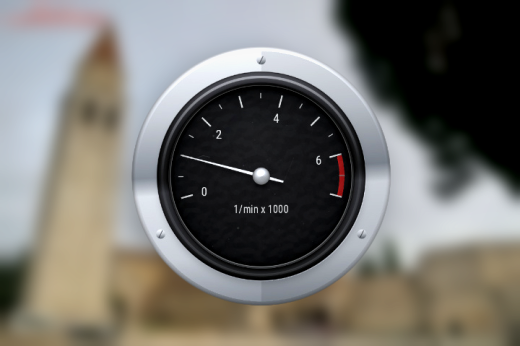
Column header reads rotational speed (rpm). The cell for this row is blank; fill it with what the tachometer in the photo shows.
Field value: 1000 rpm
